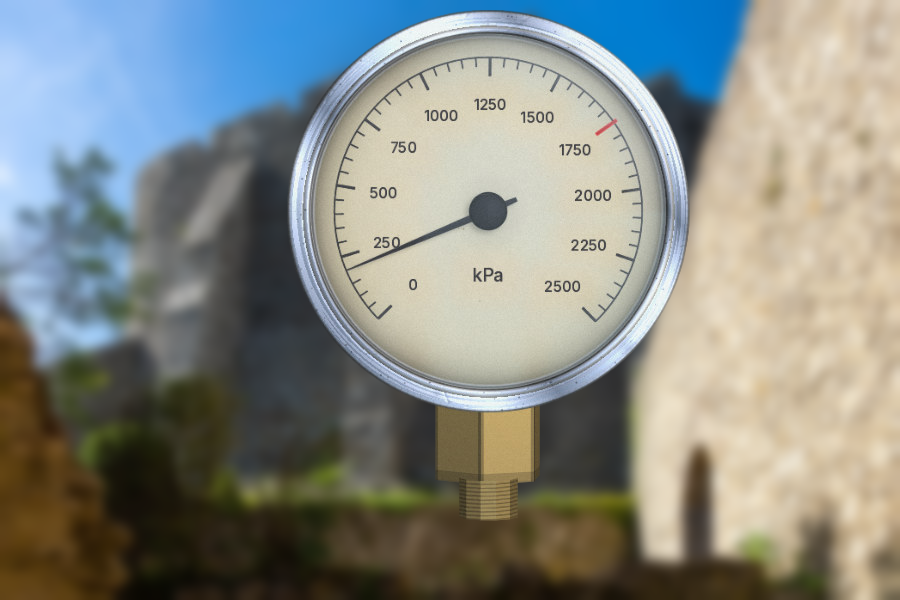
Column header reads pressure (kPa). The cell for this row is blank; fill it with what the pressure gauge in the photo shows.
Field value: 200 kPa
